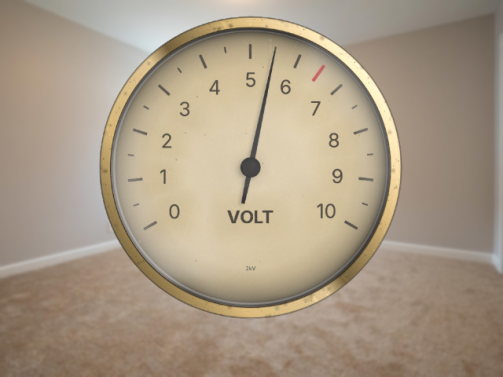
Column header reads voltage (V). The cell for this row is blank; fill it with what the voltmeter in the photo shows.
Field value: 5.5 V
